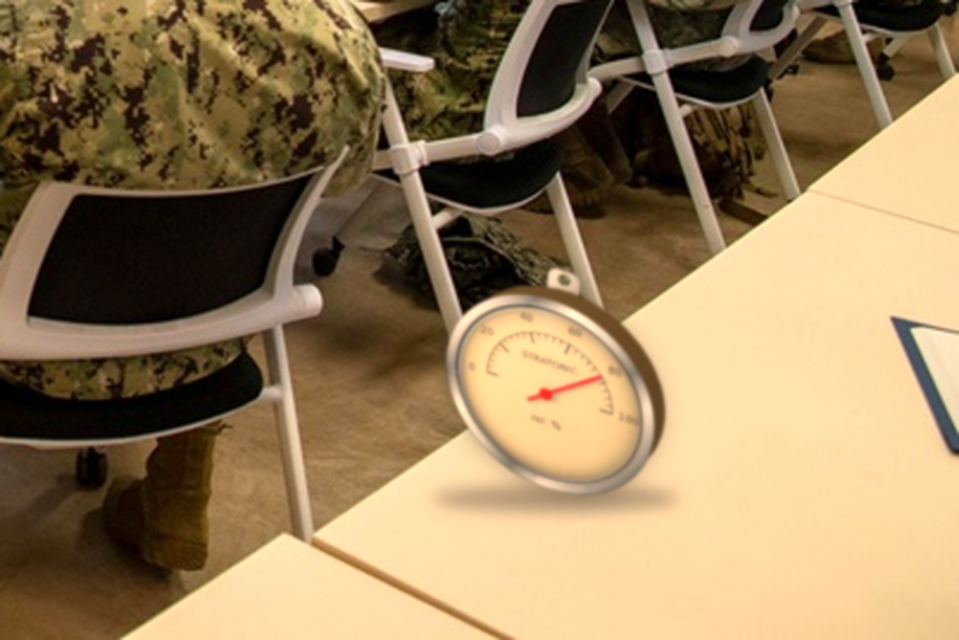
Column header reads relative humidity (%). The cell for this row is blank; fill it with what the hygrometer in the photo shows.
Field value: 80 %
